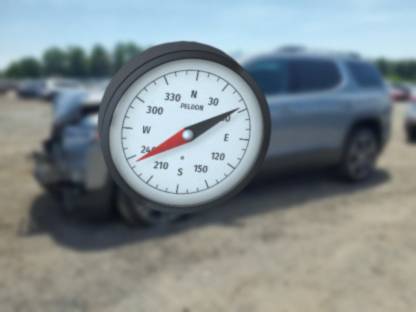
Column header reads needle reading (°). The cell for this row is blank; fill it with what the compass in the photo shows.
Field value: 235 °
